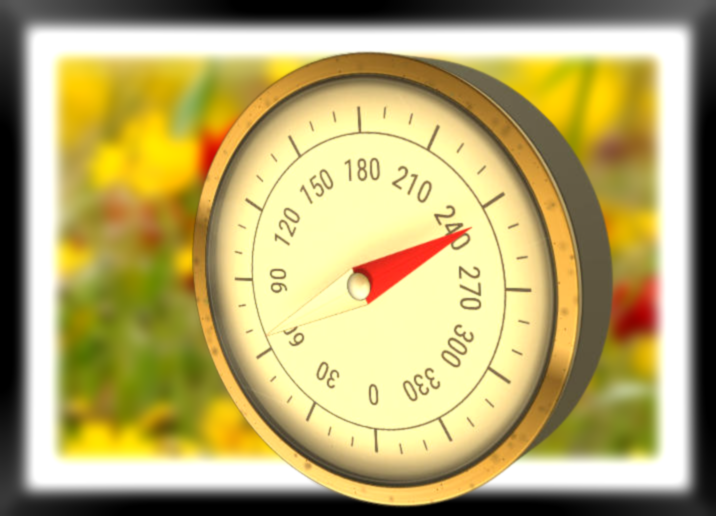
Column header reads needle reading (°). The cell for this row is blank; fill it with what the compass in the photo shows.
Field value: 245 °
